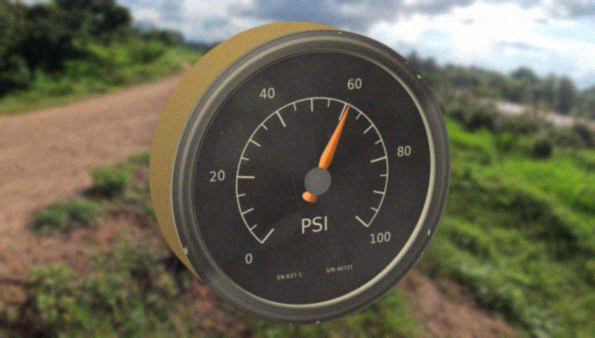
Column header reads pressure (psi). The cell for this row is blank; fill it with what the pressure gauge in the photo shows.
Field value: 60 psi
